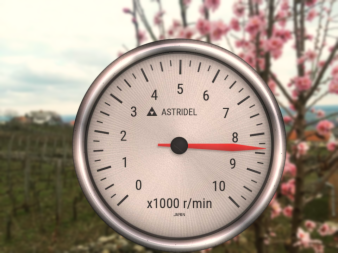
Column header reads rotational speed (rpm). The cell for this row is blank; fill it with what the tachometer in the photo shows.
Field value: 8375 rpm
